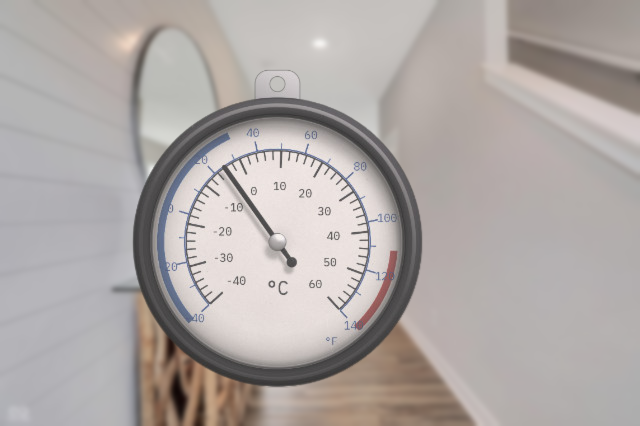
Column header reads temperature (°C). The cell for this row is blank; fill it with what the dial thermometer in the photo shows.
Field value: -4 °C
